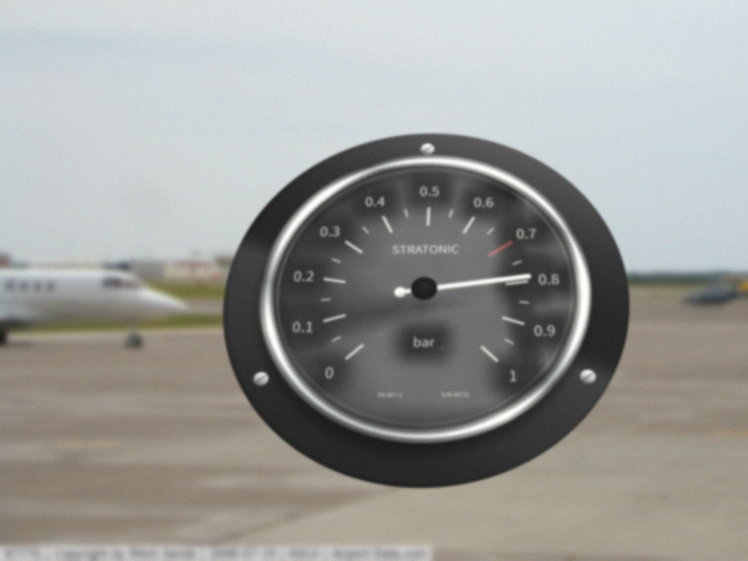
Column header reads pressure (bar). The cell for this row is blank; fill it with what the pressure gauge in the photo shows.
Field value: 0.8 bar
